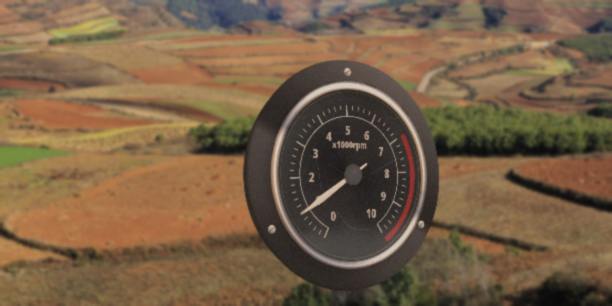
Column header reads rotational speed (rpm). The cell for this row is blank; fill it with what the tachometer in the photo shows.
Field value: 1000 rpm
